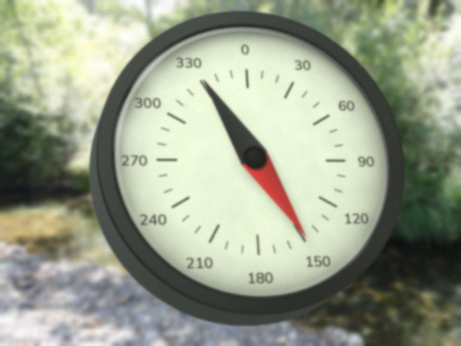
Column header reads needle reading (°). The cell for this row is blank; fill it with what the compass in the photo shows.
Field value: 150 °
